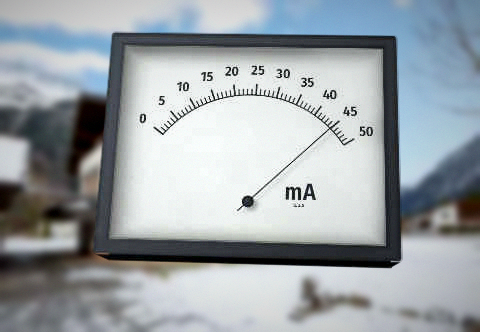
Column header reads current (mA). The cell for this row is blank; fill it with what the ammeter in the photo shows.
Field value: 45 mA
